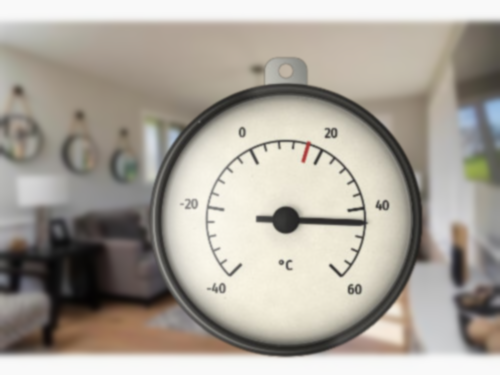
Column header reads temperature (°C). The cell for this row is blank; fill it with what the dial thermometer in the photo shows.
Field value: 44 °C
